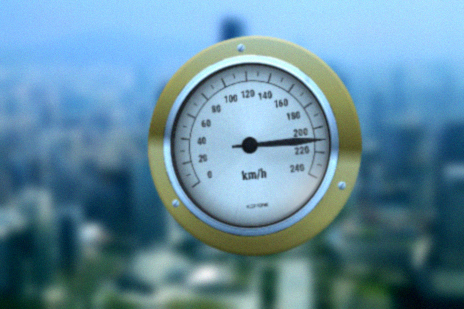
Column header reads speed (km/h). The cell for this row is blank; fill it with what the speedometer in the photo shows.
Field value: 210 km/h
